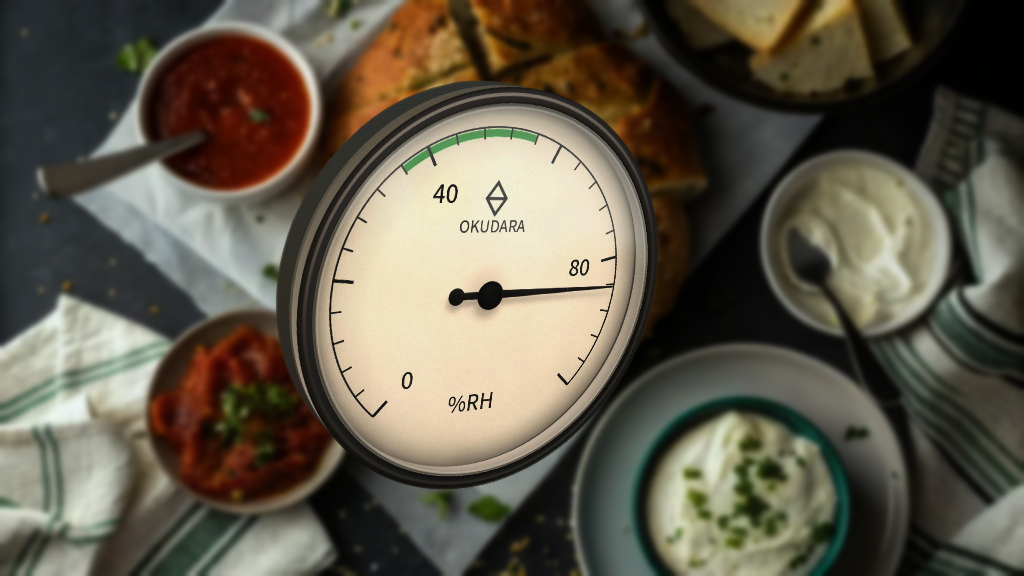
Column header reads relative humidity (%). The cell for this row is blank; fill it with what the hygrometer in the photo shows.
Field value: 84 %
